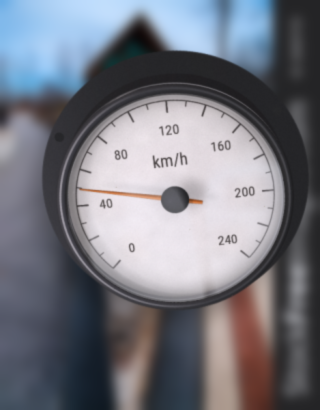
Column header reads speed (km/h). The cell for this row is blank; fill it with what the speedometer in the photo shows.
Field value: 50 km/h
